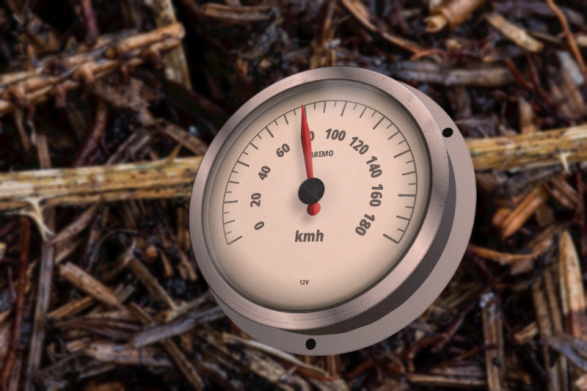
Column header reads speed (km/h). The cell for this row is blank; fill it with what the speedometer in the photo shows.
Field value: 80 km/h
